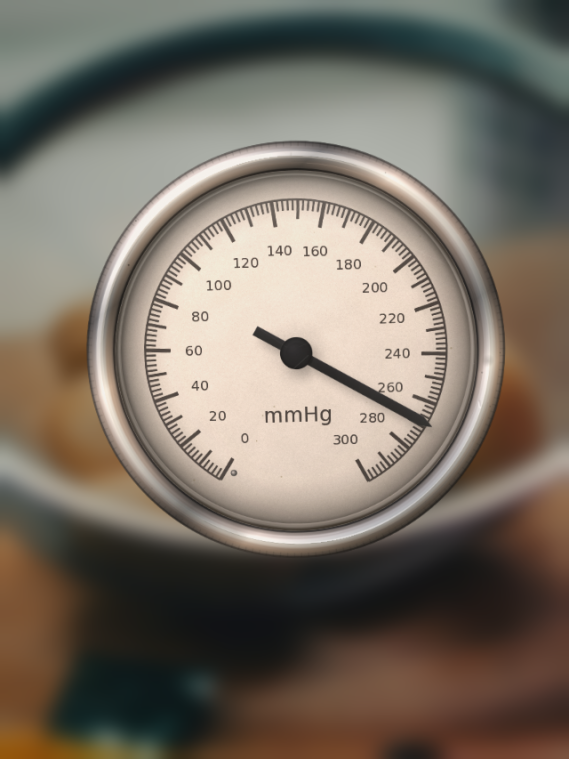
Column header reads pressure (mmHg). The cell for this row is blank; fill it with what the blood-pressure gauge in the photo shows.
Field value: 268 mmHg
